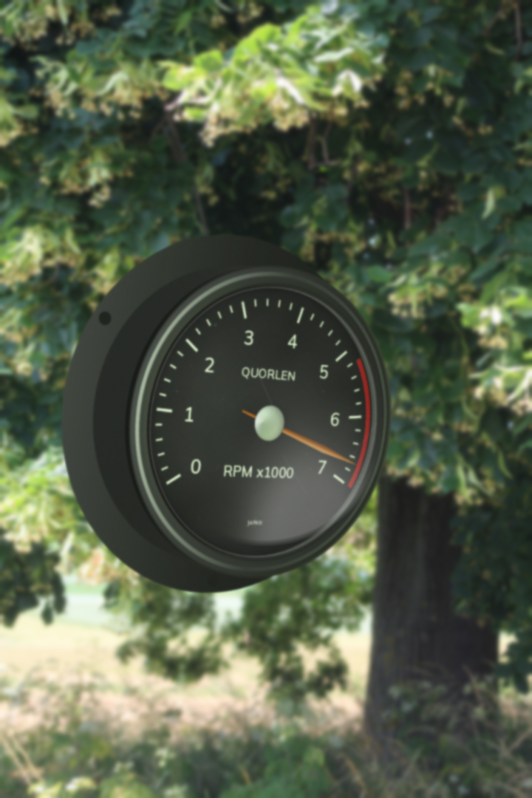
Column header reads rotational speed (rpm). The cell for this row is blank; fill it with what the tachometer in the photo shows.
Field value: 6700 rpm
